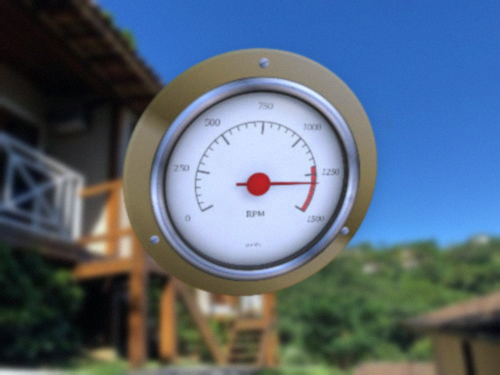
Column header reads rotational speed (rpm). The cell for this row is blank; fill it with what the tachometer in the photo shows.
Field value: 1300 rpm
